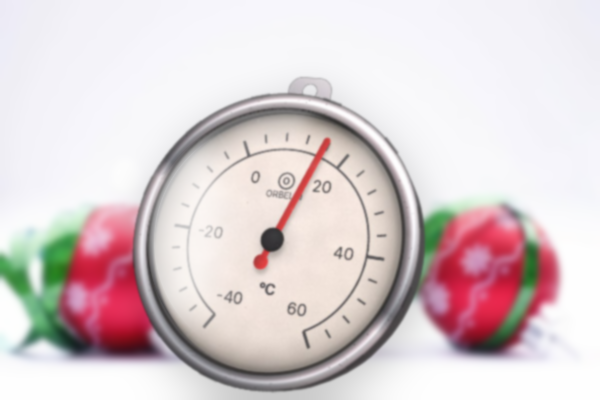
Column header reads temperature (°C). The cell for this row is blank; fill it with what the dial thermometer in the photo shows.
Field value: 16 °C
